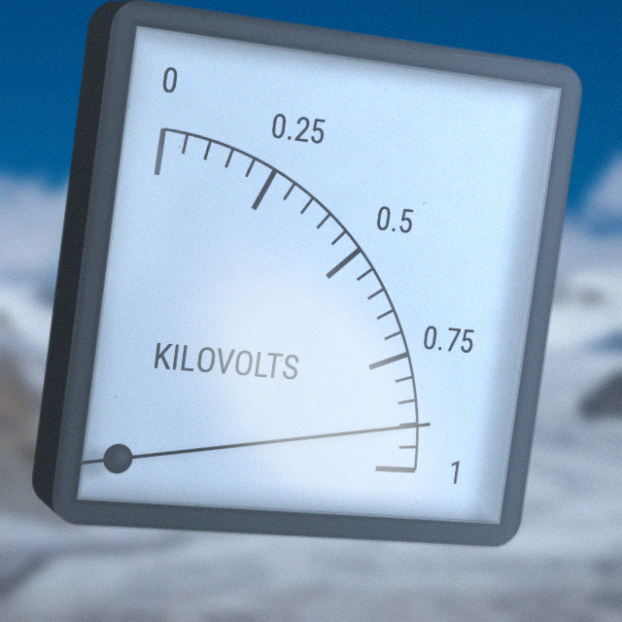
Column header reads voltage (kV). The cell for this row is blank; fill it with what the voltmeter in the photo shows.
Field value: 0.9 kV
